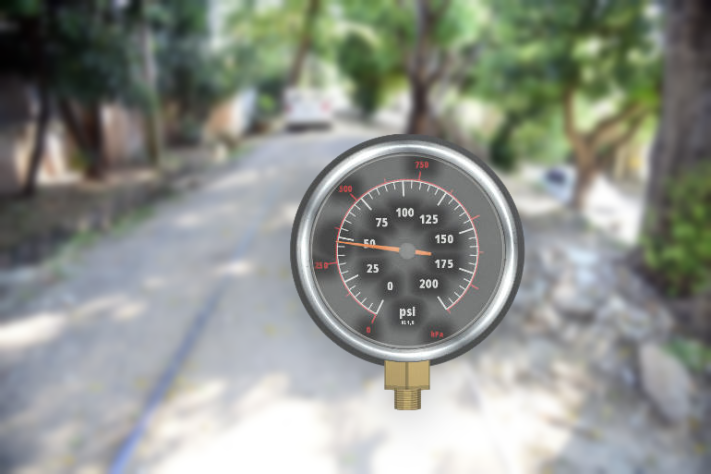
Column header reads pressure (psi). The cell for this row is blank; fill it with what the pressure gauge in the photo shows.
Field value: 47.5 psi
